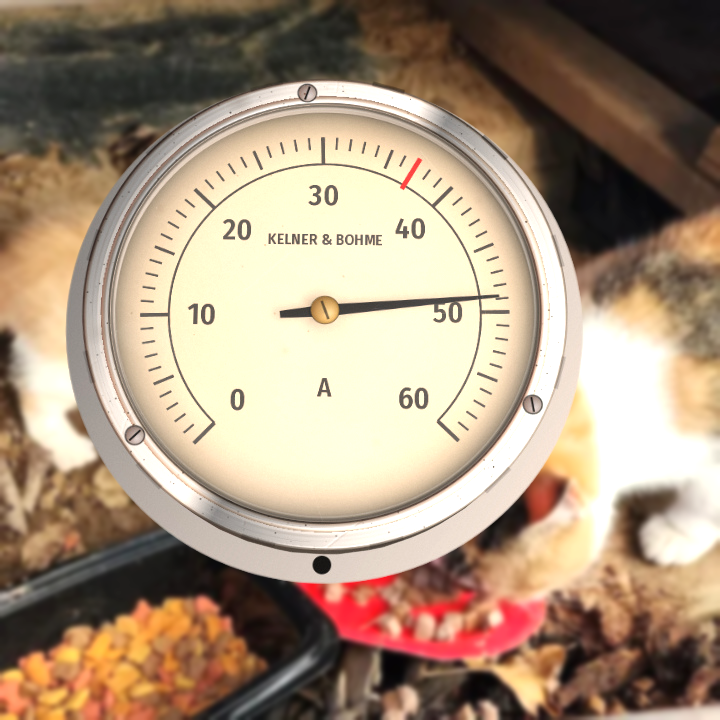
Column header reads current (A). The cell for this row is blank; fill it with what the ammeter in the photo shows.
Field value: 49 A
